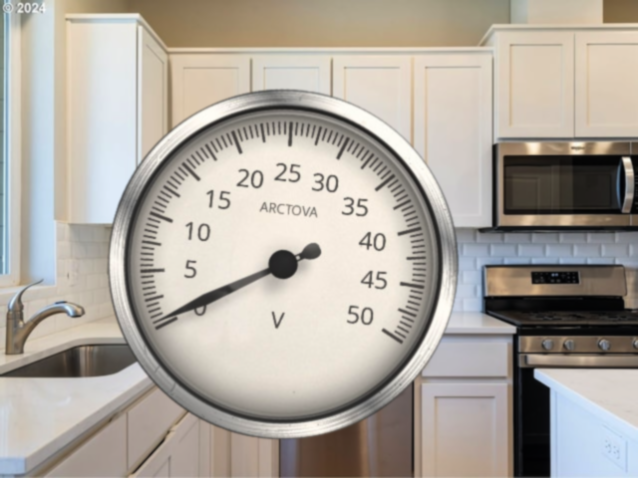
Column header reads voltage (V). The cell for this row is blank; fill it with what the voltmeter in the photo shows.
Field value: 0.5 V
